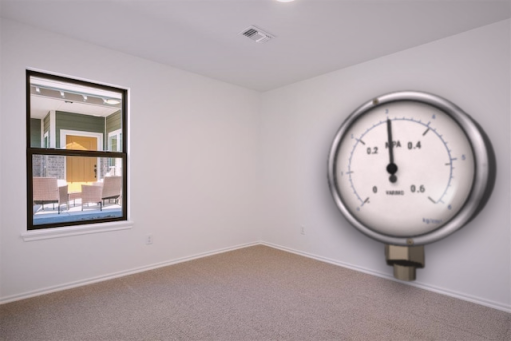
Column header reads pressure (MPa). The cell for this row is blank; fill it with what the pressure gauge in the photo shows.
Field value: 0.3 MPa
